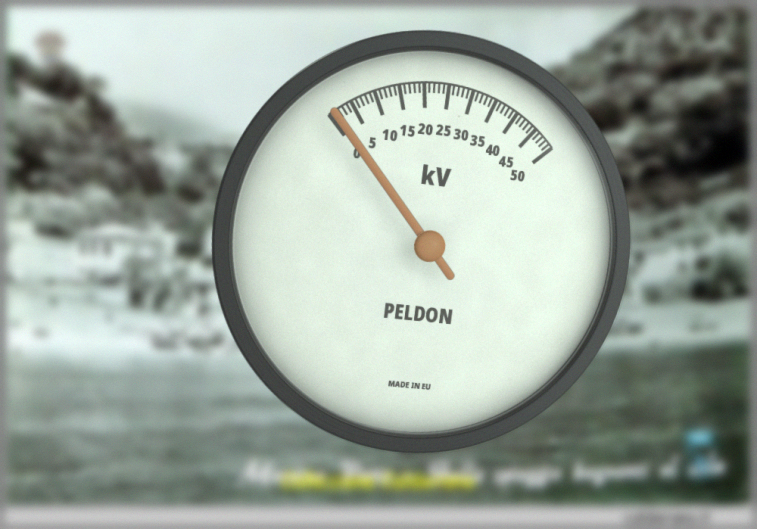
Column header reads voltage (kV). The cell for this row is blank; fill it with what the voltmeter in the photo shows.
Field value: 1 kV
